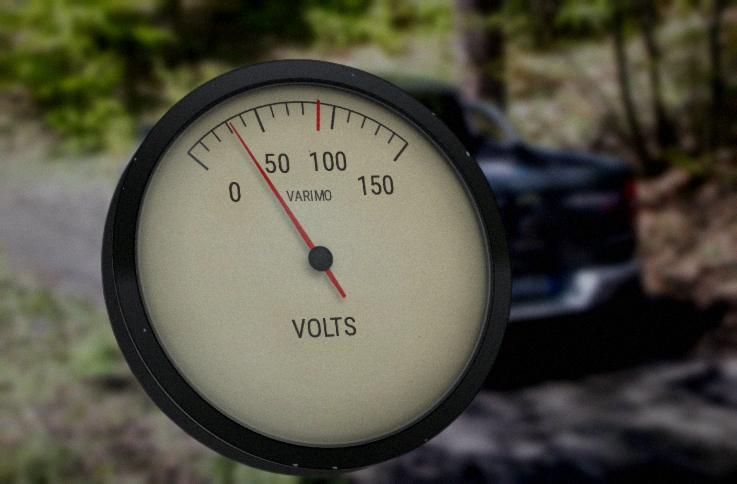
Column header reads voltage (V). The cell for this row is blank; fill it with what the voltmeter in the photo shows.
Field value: 30 V
